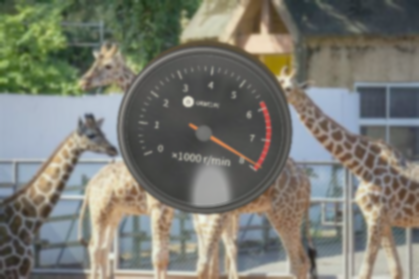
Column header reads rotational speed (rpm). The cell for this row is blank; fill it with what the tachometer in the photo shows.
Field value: 7800 rpm
